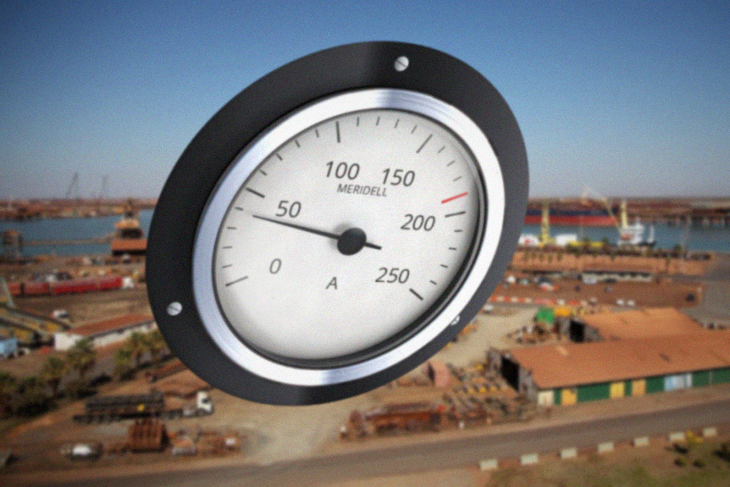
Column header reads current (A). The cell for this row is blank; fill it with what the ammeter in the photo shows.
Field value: 40 A
